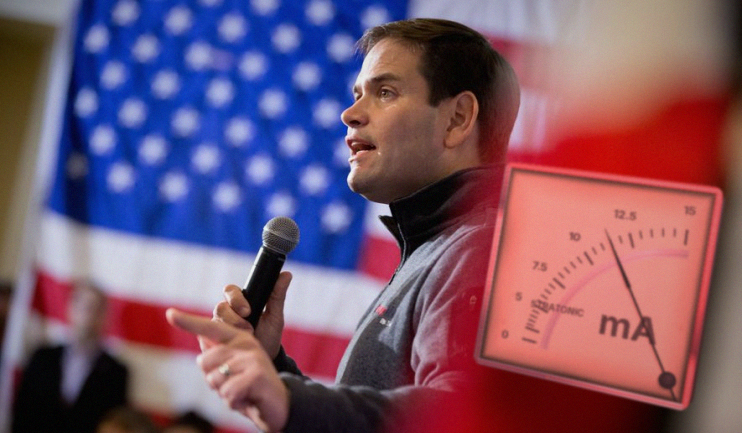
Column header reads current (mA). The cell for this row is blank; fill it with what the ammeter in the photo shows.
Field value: 11.5 mA
